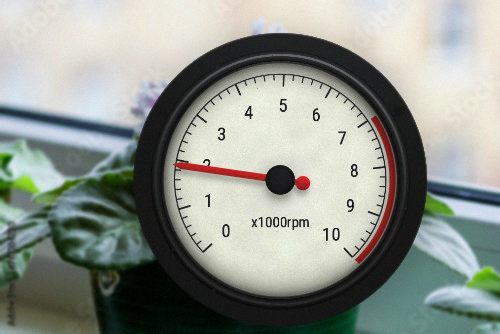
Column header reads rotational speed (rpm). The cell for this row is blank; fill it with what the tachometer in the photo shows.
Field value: 1900 rpm
